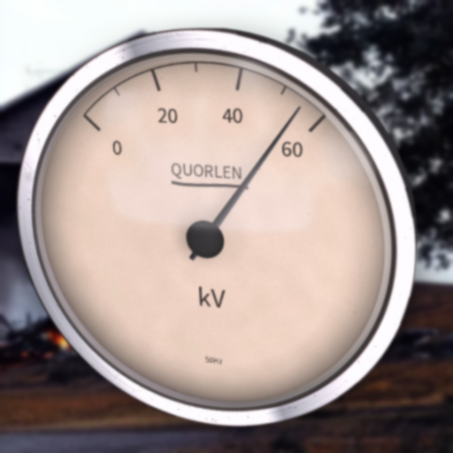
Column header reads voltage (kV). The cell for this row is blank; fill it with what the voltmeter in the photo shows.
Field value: 55 kV
